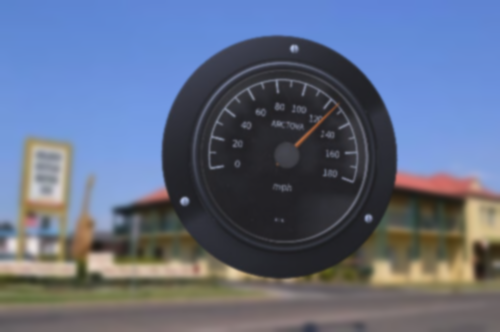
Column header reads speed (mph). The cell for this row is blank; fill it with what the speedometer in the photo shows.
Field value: 125 mph
